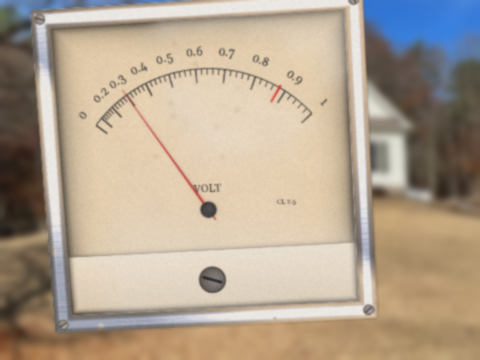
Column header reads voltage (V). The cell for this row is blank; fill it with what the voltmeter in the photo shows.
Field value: 0.3 V
